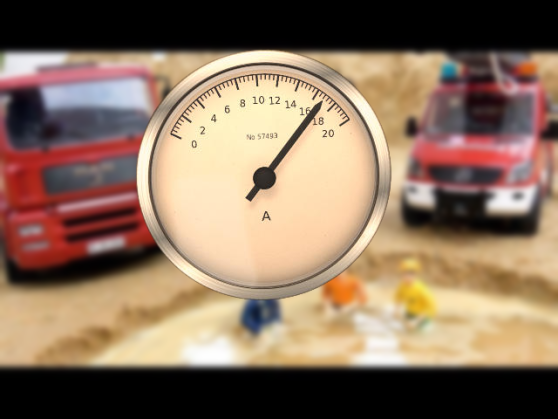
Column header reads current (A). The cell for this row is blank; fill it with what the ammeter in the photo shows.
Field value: 16.8 A
